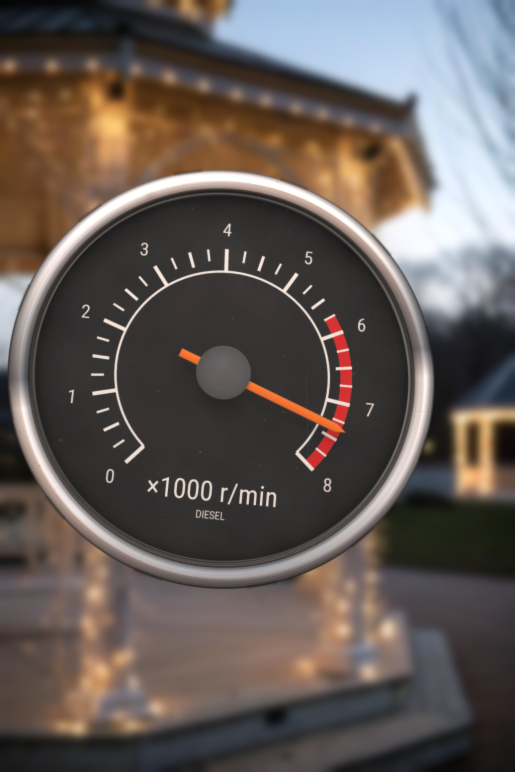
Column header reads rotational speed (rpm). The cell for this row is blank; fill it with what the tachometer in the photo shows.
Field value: 7375 rpm
